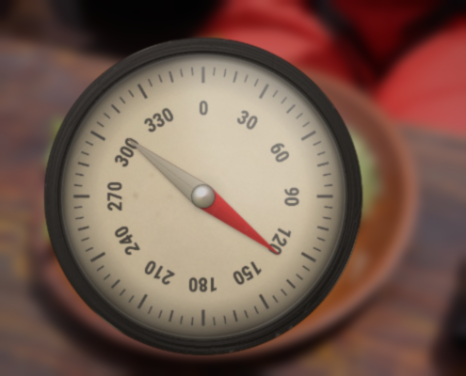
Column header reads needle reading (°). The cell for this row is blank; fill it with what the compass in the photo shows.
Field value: 127.5 °
